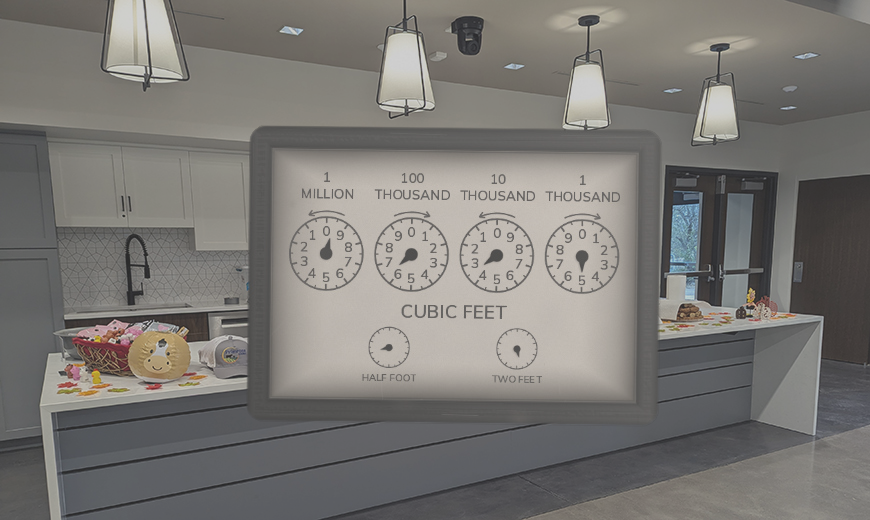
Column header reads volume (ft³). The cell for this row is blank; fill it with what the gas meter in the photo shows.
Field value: 963500 ft³
